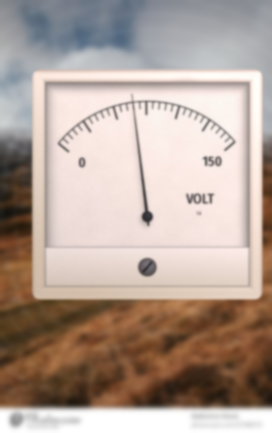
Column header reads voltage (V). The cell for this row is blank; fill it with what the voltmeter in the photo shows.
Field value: 65 V
